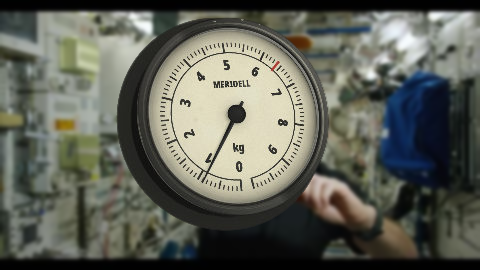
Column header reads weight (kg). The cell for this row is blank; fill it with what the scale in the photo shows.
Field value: 0.9 kg
